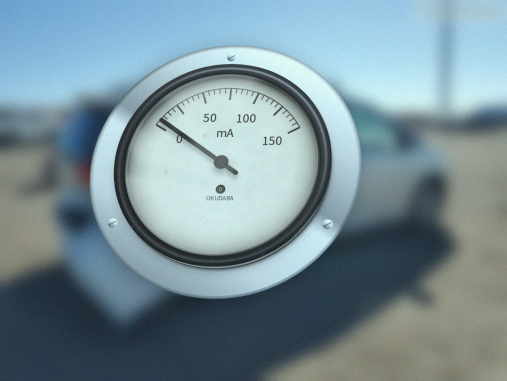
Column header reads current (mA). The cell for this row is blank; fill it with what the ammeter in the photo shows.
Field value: 5 mA
